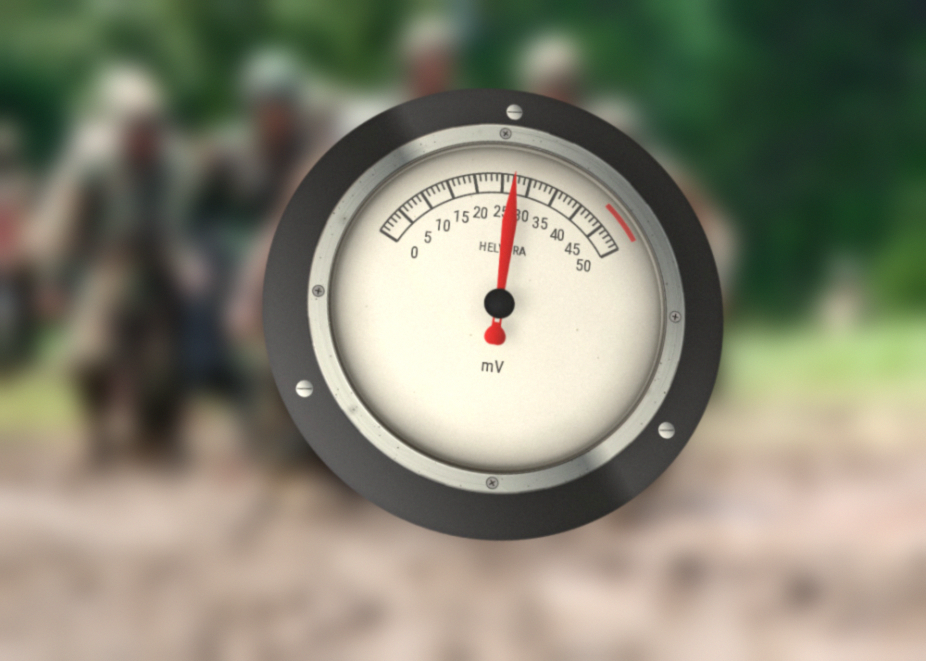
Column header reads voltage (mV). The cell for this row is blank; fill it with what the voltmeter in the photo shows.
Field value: 27 mV
